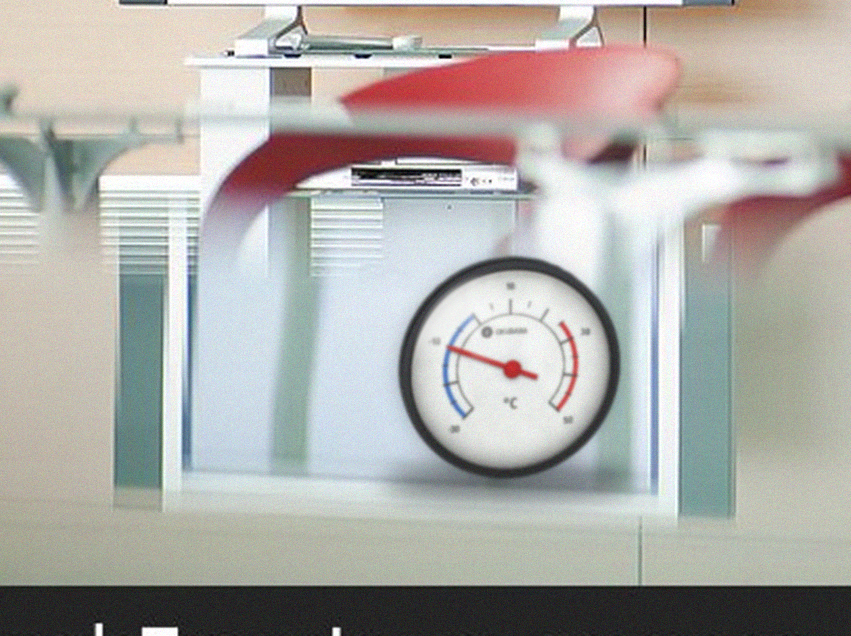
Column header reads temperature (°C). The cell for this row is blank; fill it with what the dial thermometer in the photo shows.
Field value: -10 °C
